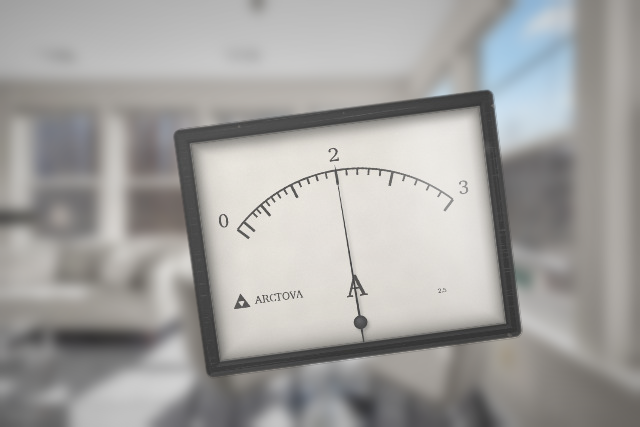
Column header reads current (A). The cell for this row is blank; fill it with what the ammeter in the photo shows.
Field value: 2 A
